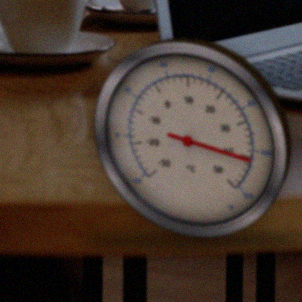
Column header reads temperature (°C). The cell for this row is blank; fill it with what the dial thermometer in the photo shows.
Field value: 40 °C
